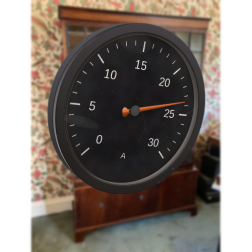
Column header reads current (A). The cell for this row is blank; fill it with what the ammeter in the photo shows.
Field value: 23.5 A
